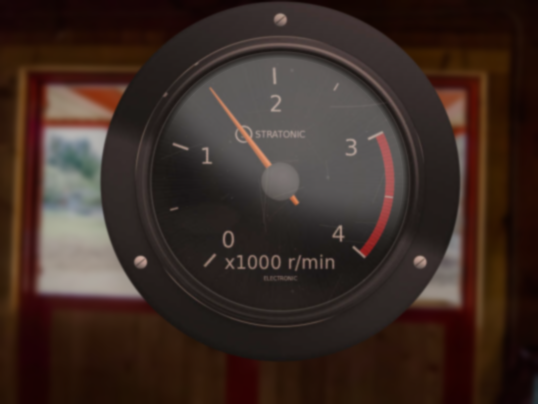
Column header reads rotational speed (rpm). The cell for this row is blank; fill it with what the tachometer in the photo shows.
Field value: 1500 rpm
